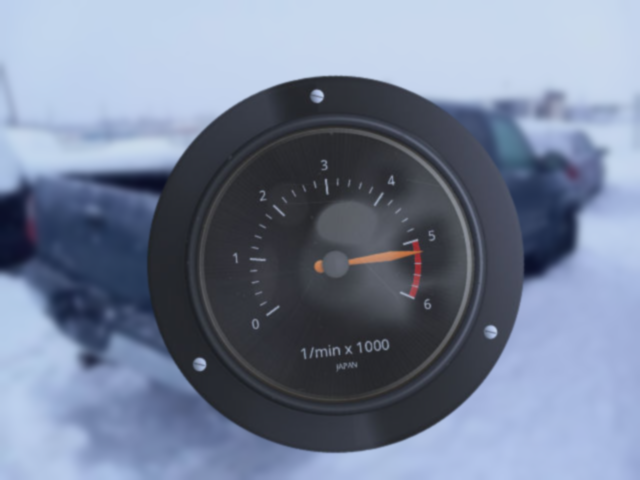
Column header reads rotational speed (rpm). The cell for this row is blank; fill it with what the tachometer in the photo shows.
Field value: 5200 rpm
